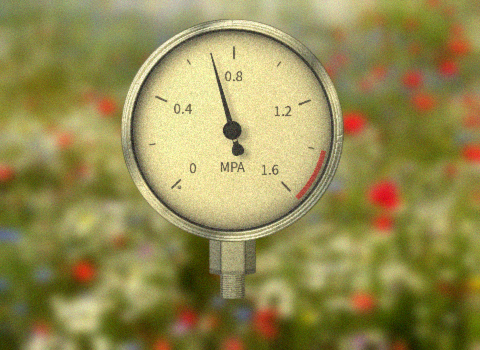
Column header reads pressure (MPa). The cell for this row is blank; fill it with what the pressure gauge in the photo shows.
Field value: 0.7 MPa
